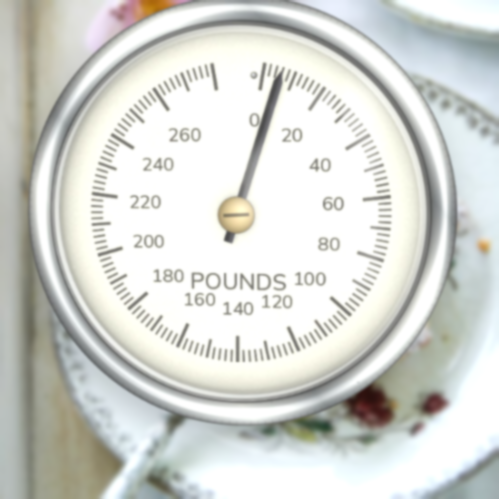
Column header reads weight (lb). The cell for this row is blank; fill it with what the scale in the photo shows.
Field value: 6 lb
